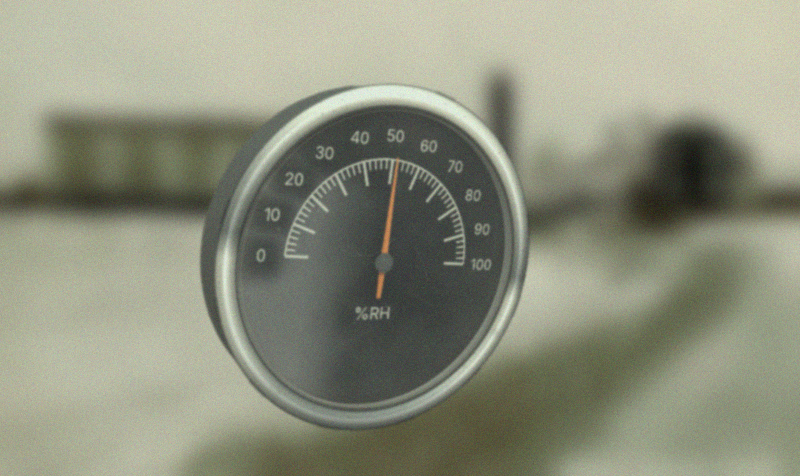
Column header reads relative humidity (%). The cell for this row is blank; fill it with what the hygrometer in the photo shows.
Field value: 50 %
